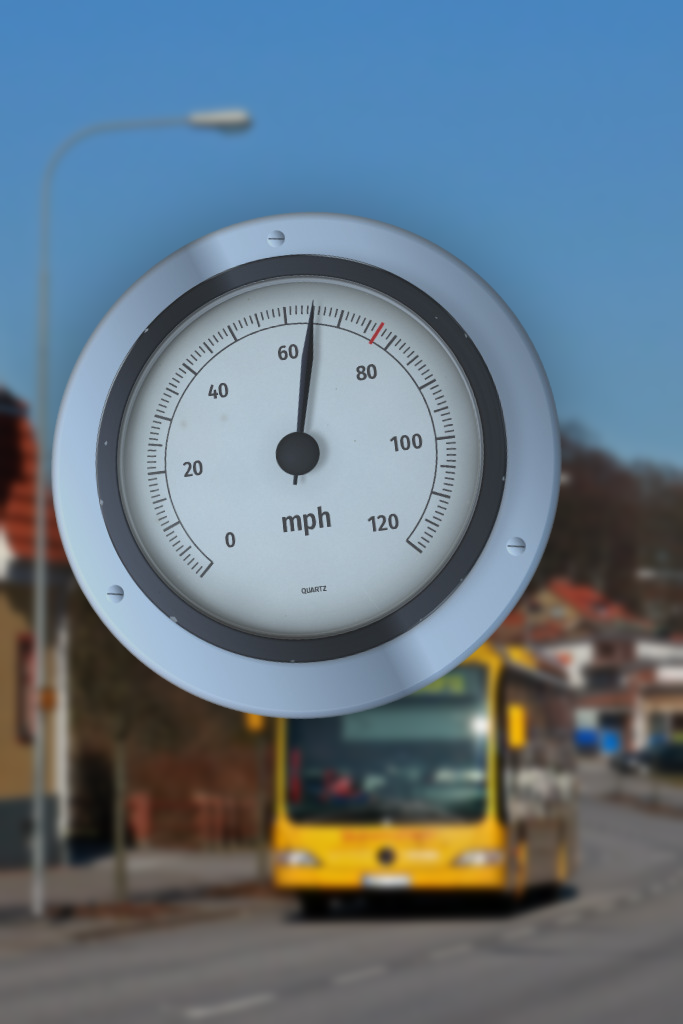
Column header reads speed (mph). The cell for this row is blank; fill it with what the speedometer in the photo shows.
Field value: 65 mph
